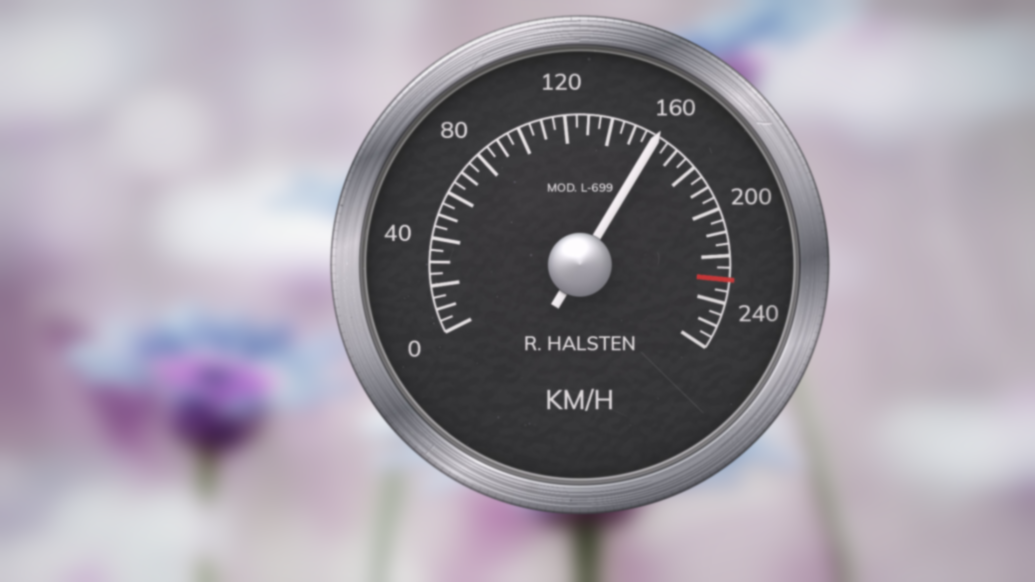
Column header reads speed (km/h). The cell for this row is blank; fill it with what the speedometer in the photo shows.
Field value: 160 km/h
